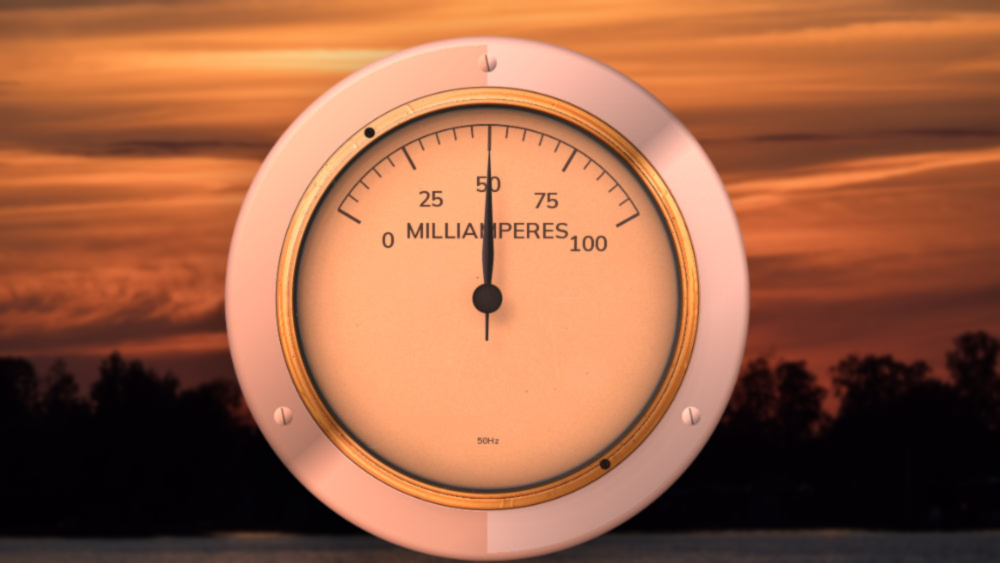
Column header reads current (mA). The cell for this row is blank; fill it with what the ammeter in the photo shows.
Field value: 50 mA
